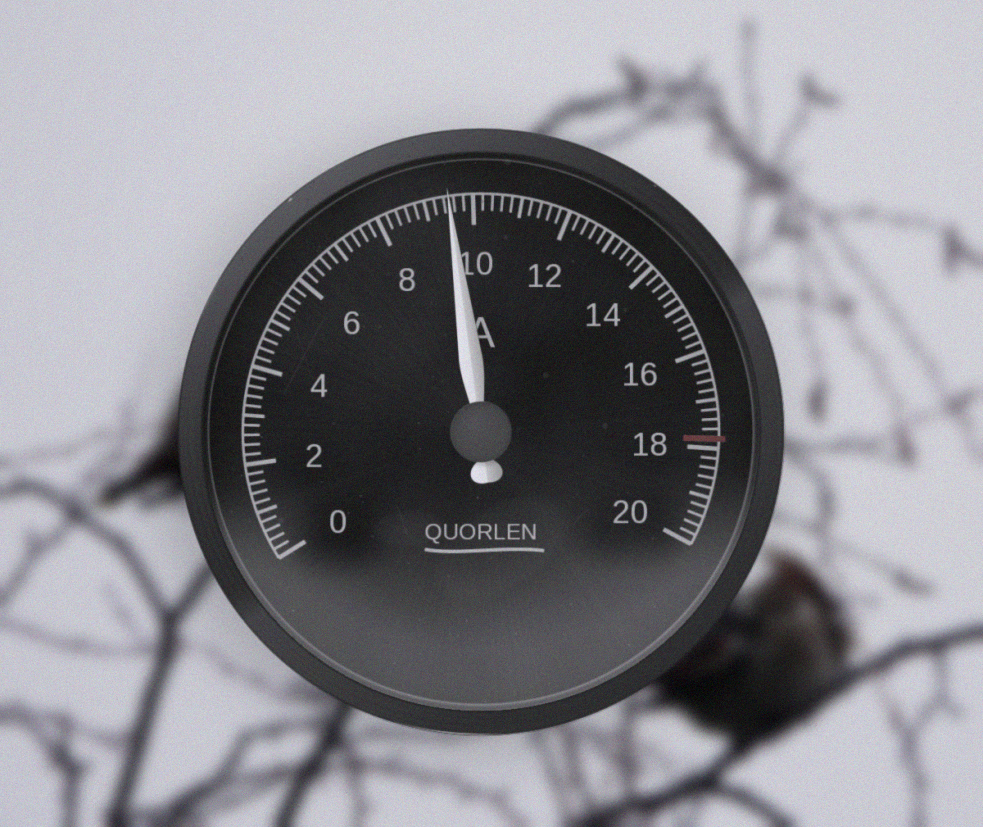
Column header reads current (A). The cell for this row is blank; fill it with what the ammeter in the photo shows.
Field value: 9.5 A
